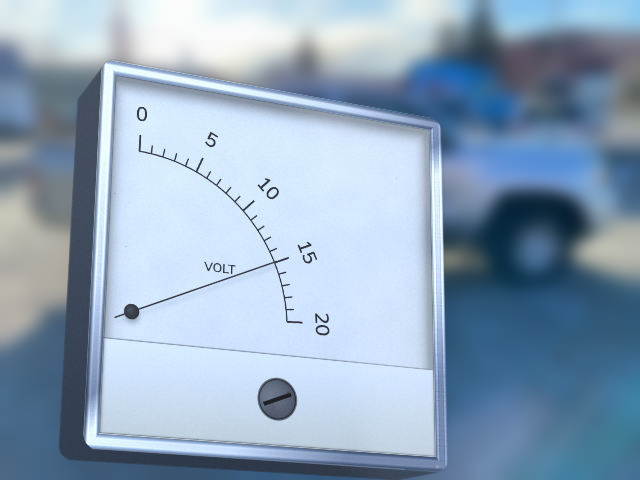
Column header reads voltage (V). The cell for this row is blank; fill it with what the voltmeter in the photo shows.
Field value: 15 V
